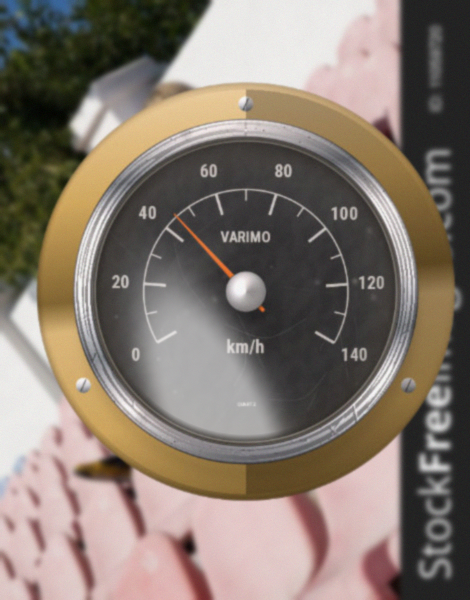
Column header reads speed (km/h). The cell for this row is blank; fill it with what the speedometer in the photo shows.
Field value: 45 km/h
